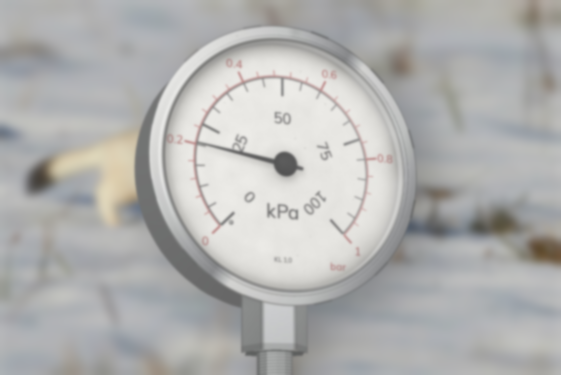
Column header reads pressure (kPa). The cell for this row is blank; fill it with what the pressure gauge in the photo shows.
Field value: 20 kPa
